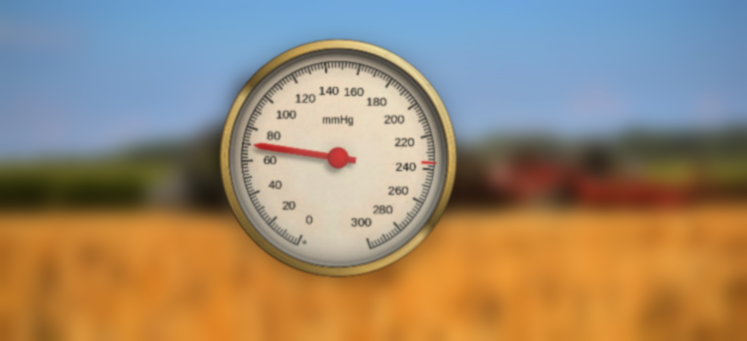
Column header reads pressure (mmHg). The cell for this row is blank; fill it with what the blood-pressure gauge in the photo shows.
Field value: 70 mmHg
